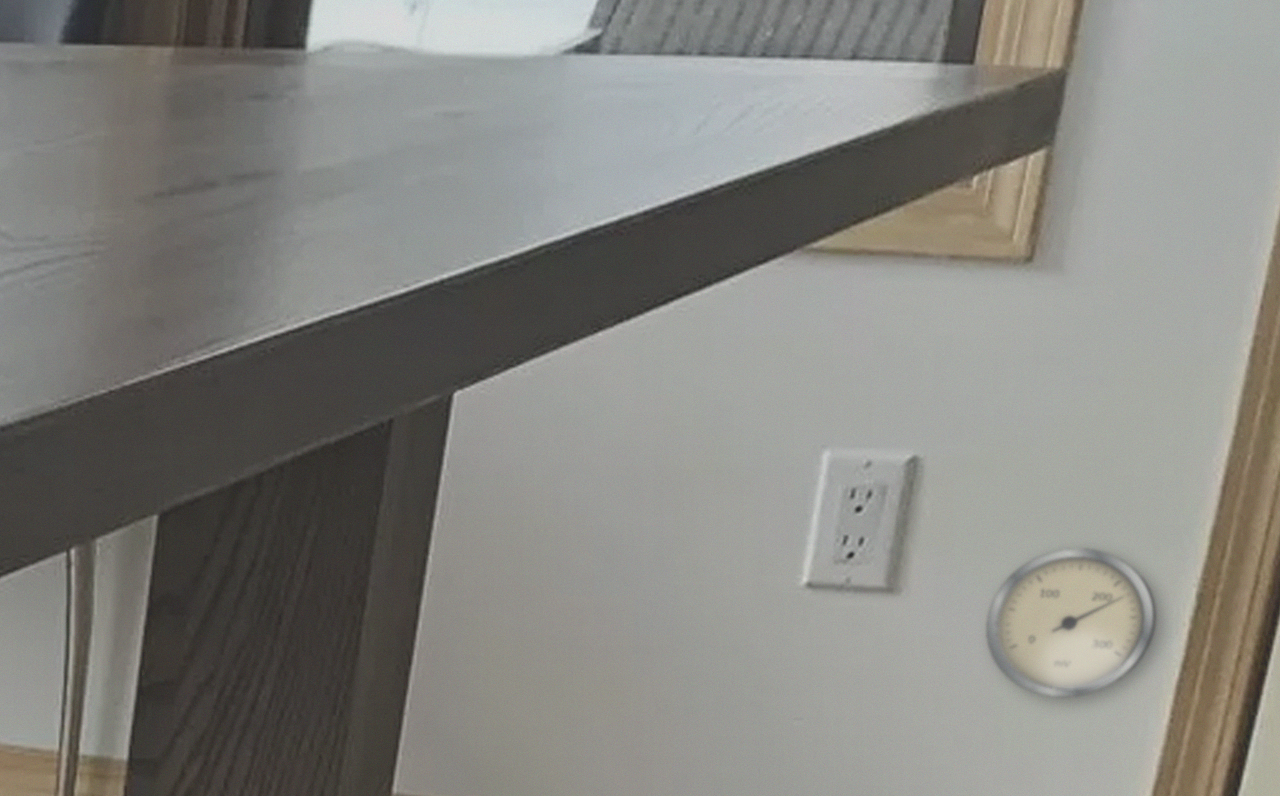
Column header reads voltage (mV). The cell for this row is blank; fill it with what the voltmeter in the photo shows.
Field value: 220 mV
